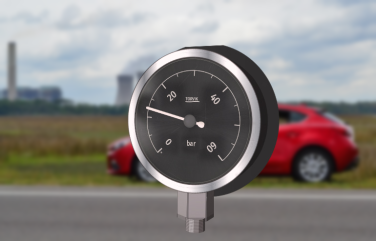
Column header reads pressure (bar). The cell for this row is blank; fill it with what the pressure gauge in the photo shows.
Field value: 12.5 bar
